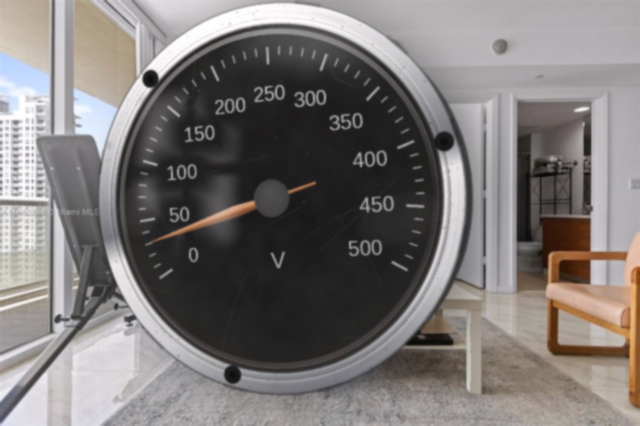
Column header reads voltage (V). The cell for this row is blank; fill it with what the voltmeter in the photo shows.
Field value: 30 V
